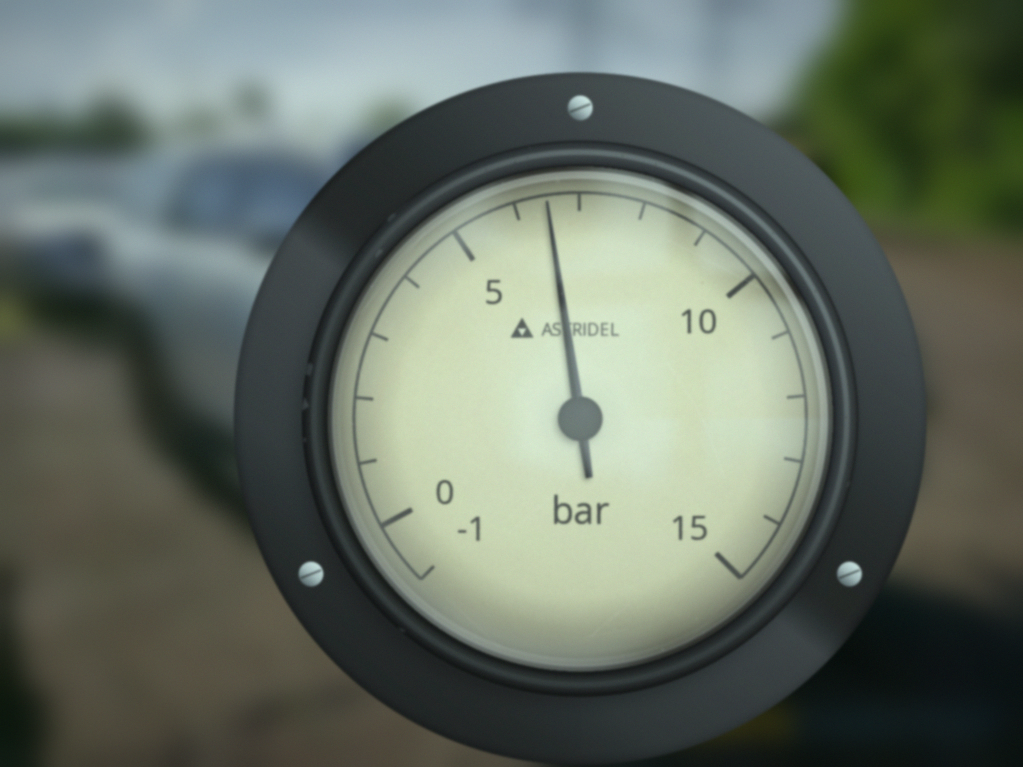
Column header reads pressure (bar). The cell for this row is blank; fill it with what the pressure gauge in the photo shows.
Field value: 6.5 bar
